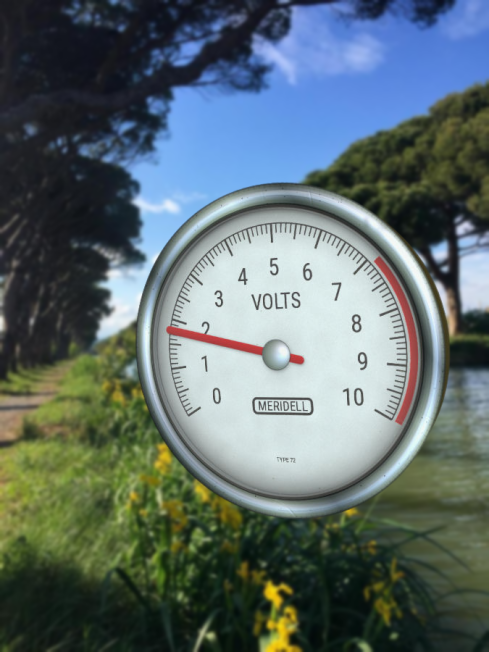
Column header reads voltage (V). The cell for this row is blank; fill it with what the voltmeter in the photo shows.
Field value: 1.8 V
